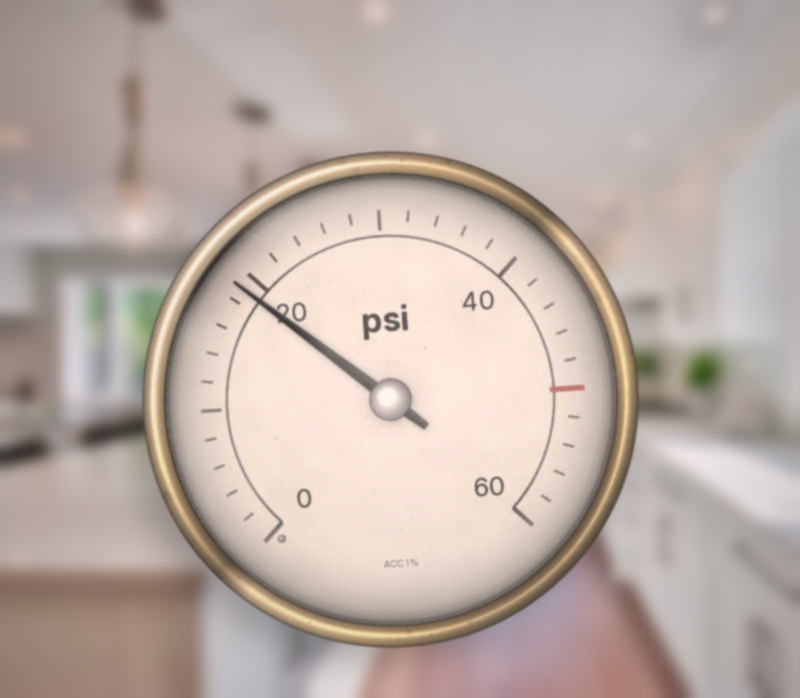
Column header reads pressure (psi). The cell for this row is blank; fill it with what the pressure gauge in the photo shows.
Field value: 19 psi
